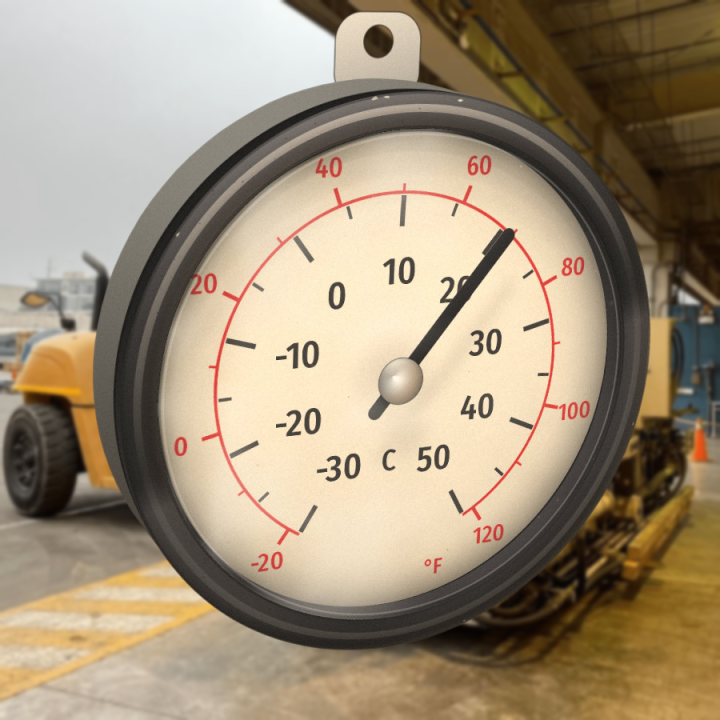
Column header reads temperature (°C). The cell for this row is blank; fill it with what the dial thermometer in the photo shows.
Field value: 20 °C
